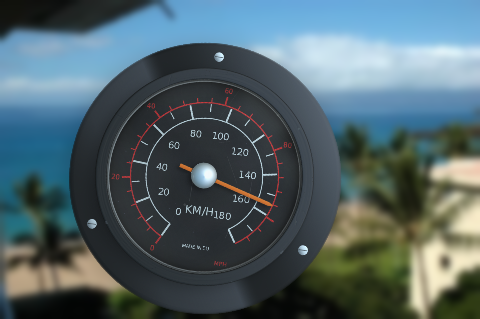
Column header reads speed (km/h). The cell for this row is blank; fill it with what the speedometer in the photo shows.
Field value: 155 km/h
